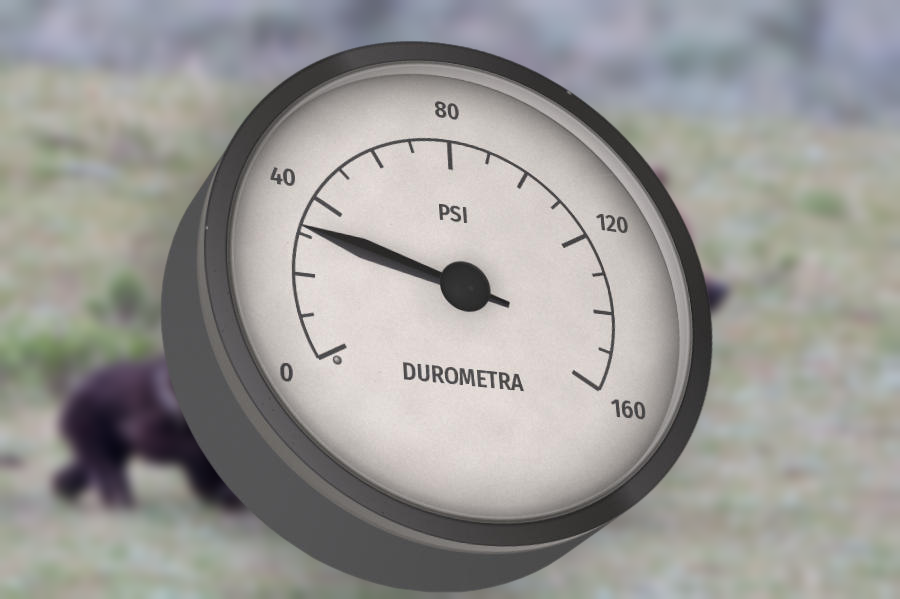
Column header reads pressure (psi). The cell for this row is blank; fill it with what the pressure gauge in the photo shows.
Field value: 30 psi
